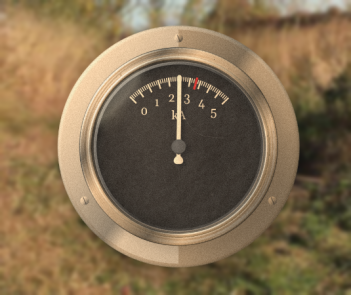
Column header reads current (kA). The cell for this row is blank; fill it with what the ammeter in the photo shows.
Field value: 2.5 kA
